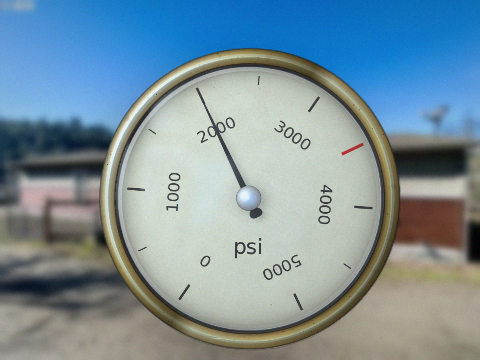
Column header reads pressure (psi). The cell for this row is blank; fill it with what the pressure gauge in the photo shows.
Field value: 2000 psi
